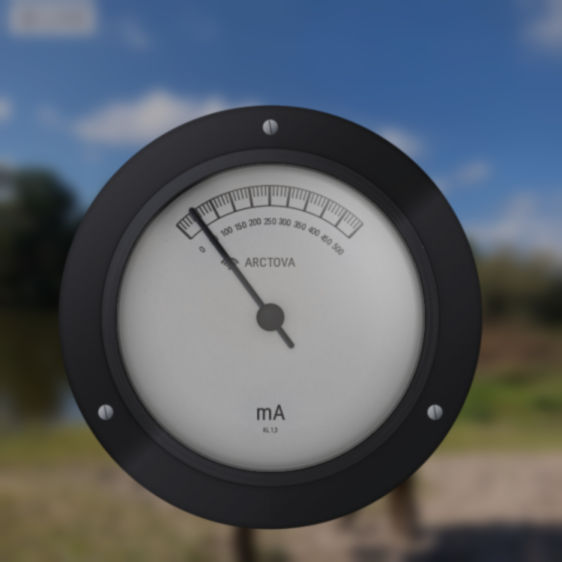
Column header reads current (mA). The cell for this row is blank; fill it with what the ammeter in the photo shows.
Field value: 50 mA
